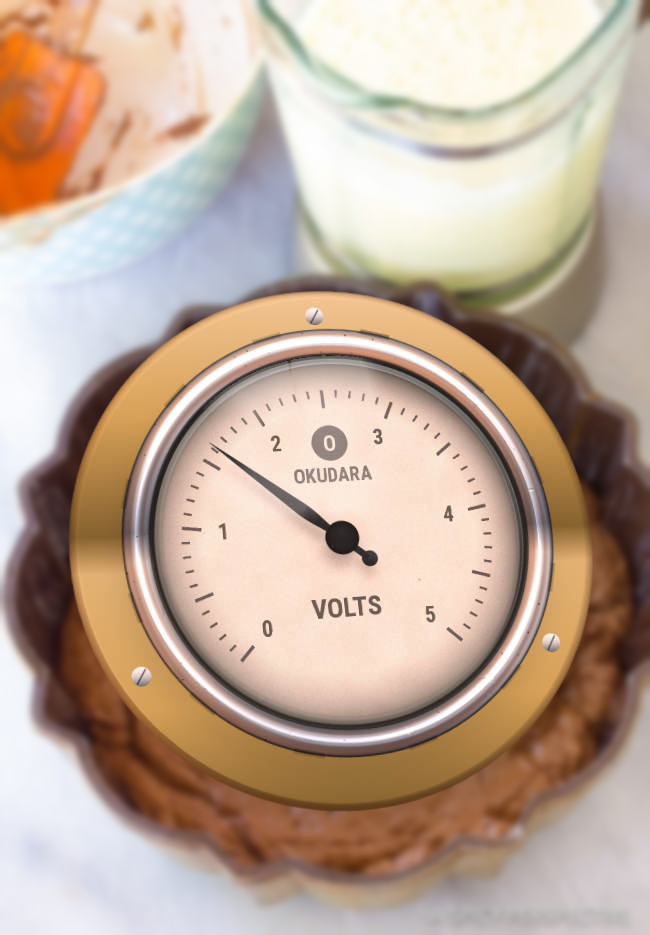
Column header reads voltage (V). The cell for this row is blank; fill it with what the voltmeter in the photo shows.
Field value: 1.6 V
